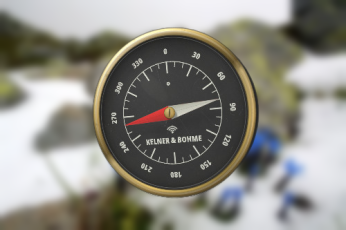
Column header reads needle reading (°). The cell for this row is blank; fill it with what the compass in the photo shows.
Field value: 260 °
